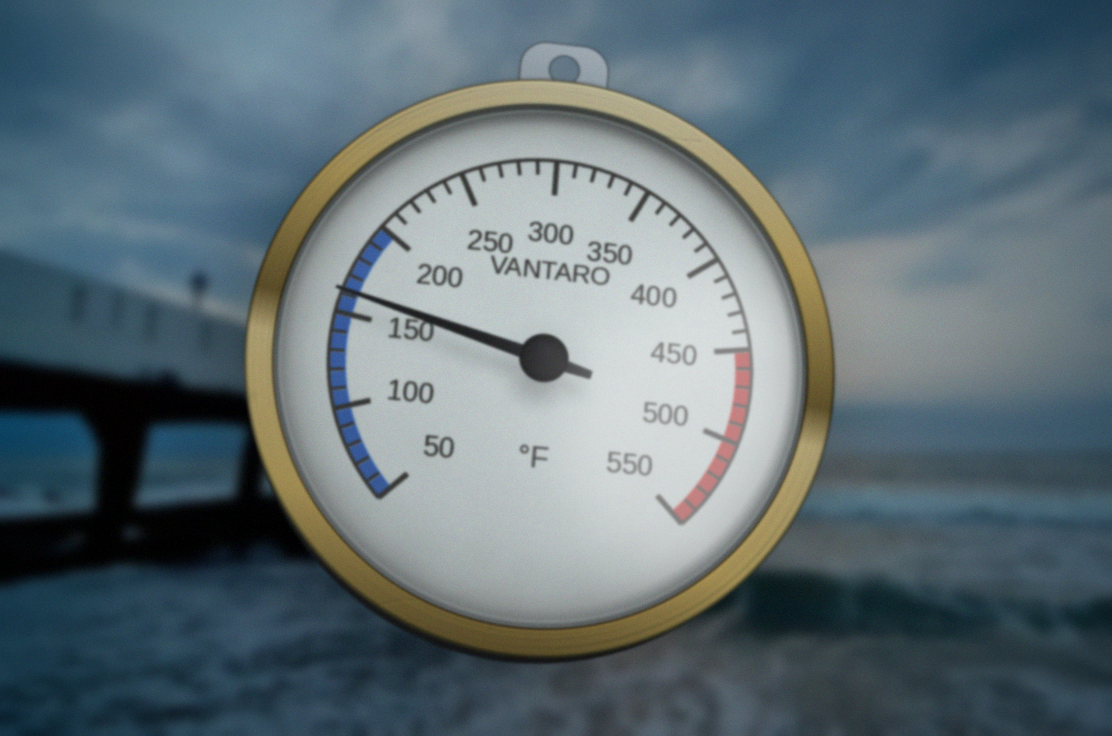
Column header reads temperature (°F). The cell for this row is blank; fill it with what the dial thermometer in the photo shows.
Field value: 160 °F
